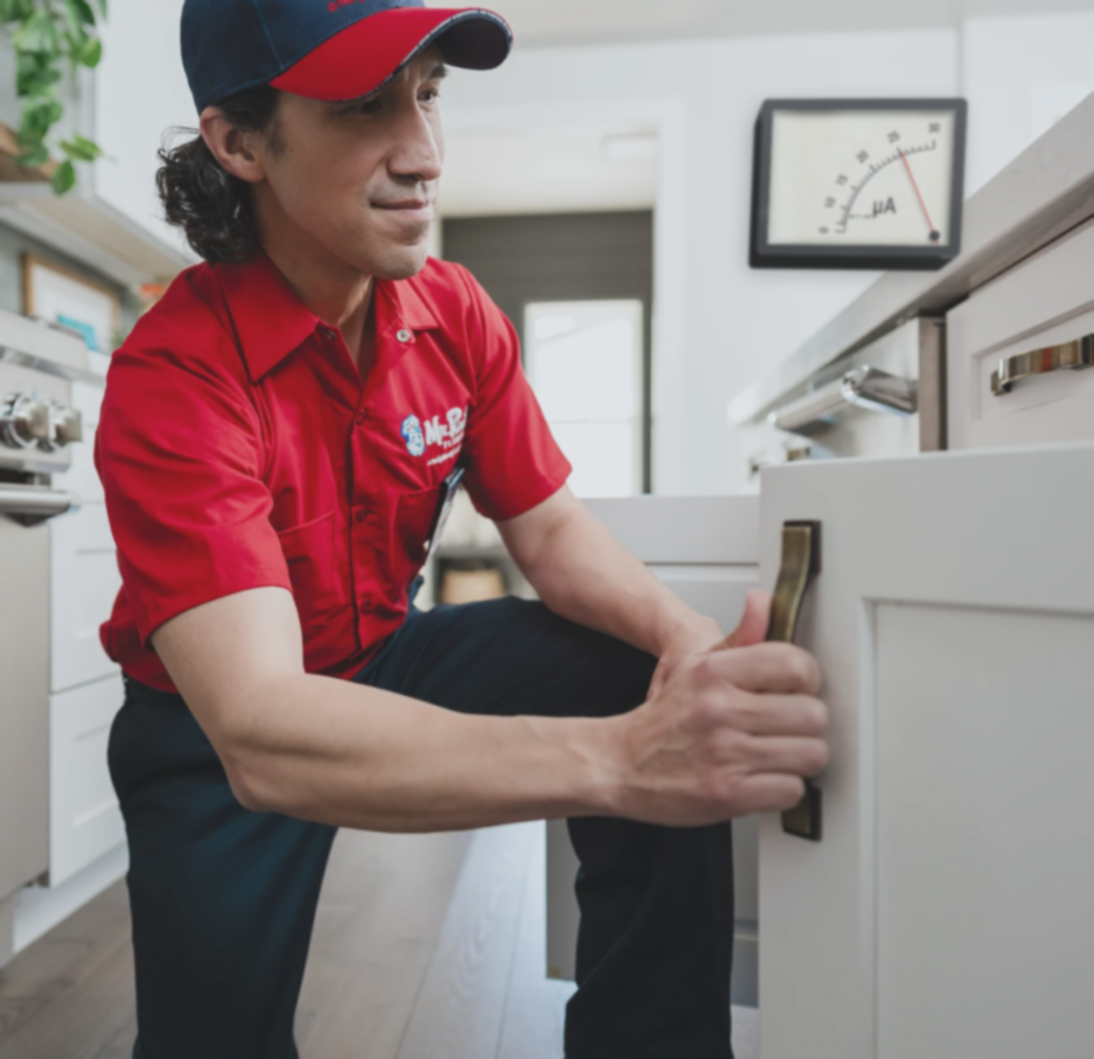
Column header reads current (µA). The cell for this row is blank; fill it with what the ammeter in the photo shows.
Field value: 25 µA
